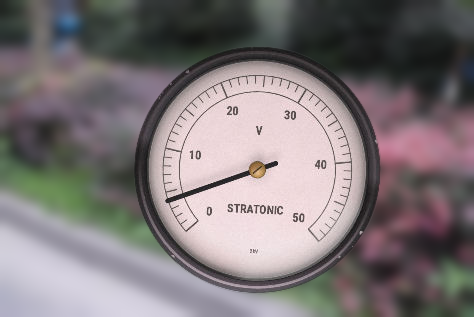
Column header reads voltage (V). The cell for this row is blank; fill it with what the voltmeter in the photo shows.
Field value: 4 V
